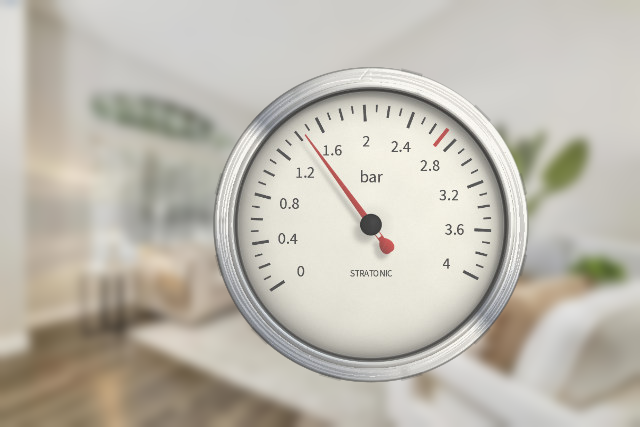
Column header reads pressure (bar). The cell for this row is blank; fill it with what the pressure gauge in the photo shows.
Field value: 1.45 bar
